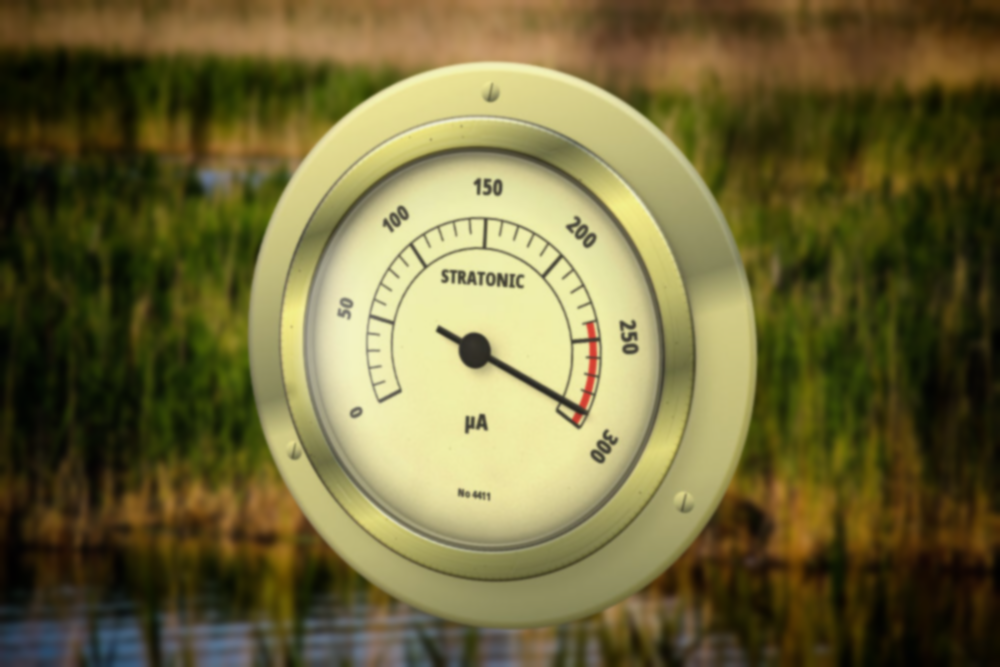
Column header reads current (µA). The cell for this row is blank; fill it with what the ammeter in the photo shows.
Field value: 290 µA
